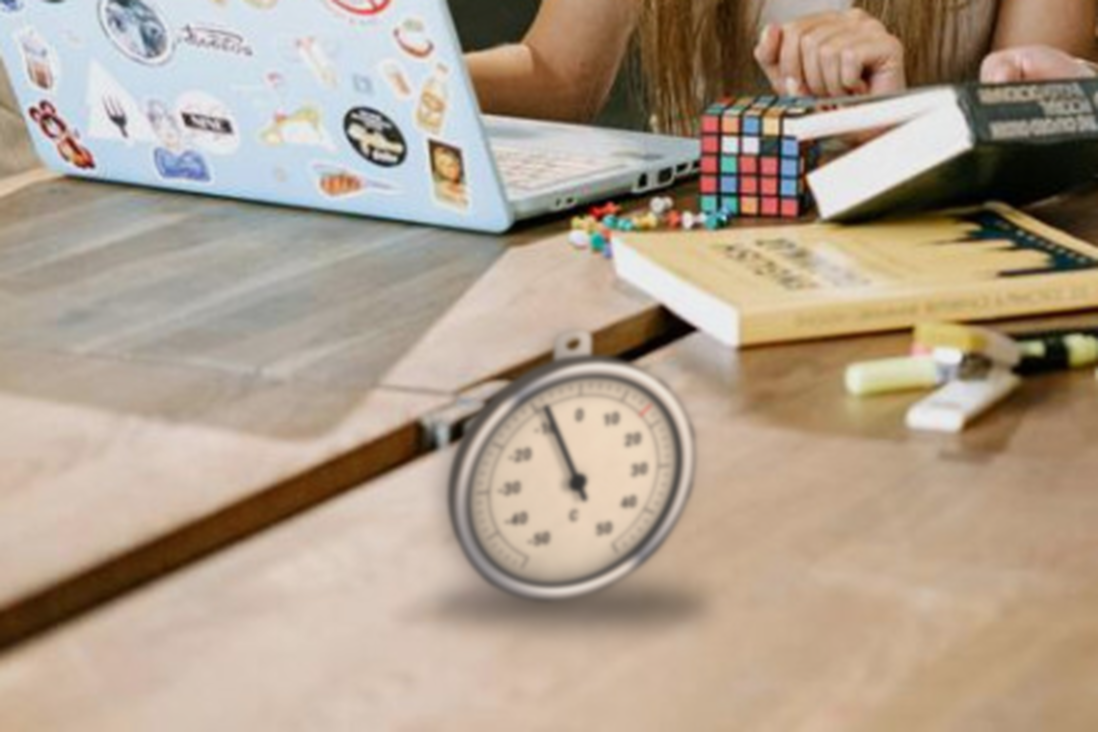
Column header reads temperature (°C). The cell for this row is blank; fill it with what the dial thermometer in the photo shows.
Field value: -8 °C
